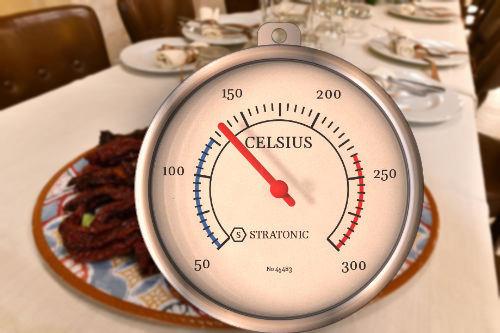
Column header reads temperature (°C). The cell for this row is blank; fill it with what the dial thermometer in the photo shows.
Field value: 135 °C
